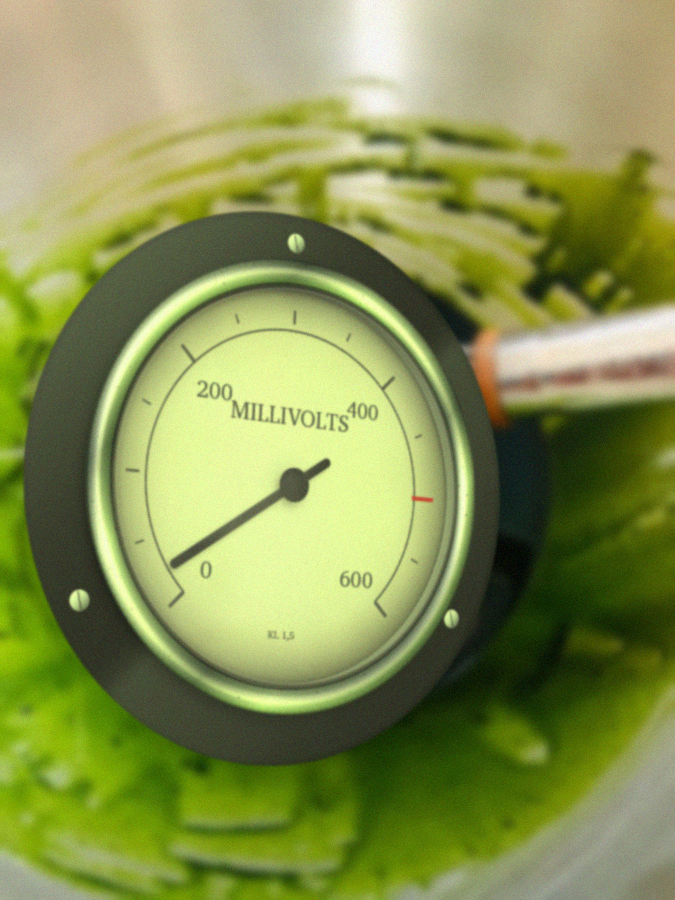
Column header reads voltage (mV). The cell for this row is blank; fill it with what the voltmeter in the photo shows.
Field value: 25 mV
